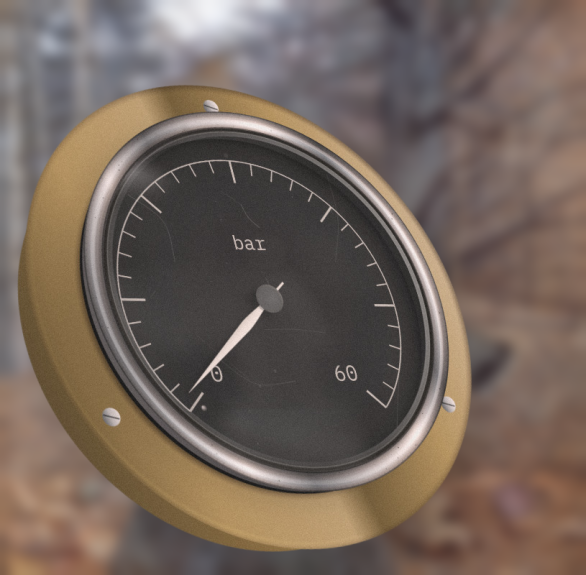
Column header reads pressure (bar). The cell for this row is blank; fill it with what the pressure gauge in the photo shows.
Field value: 1 bar
